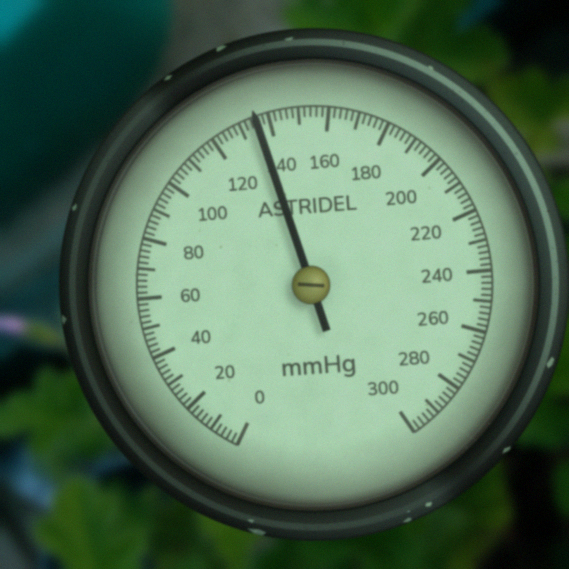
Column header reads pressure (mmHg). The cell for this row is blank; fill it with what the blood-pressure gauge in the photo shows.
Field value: 136 mmHg
